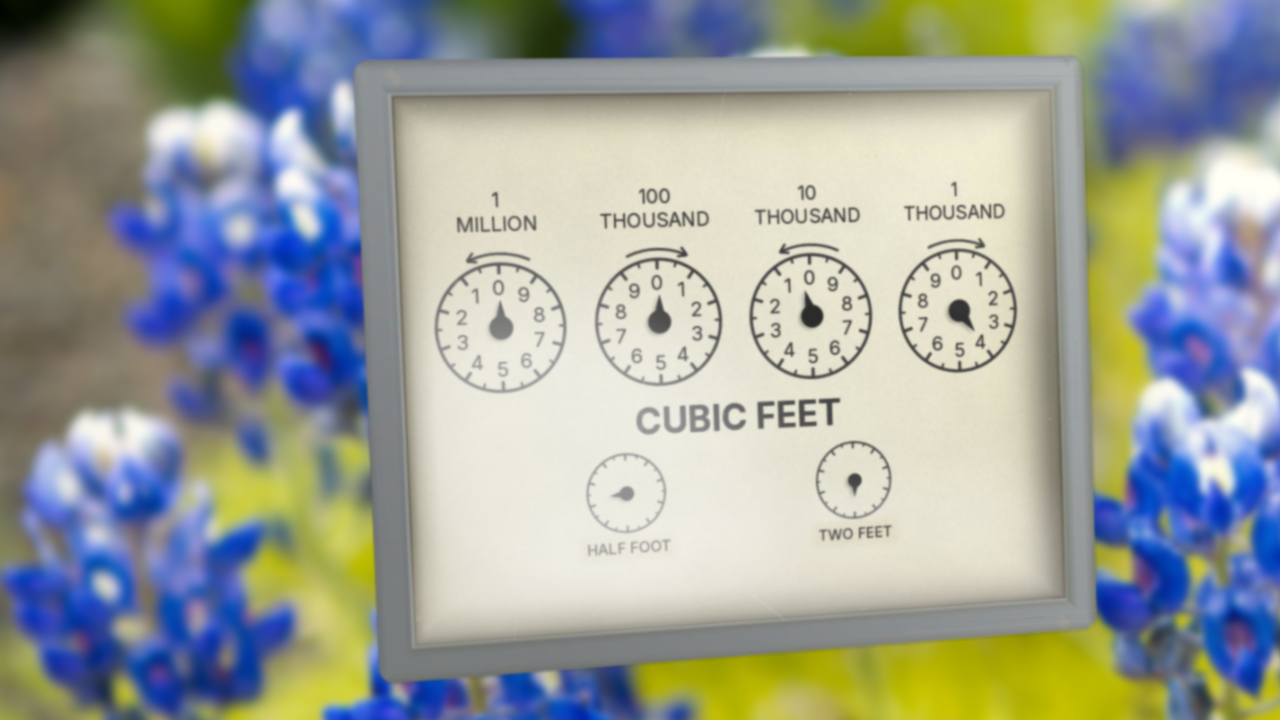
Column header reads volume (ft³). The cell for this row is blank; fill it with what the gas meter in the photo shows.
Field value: 400 ft³
